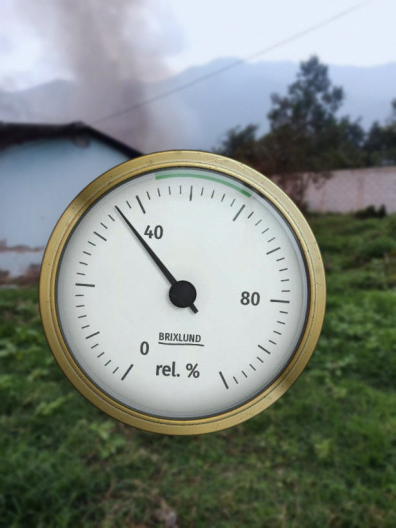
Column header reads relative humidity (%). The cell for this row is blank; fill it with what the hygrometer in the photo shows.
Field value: 36 %
